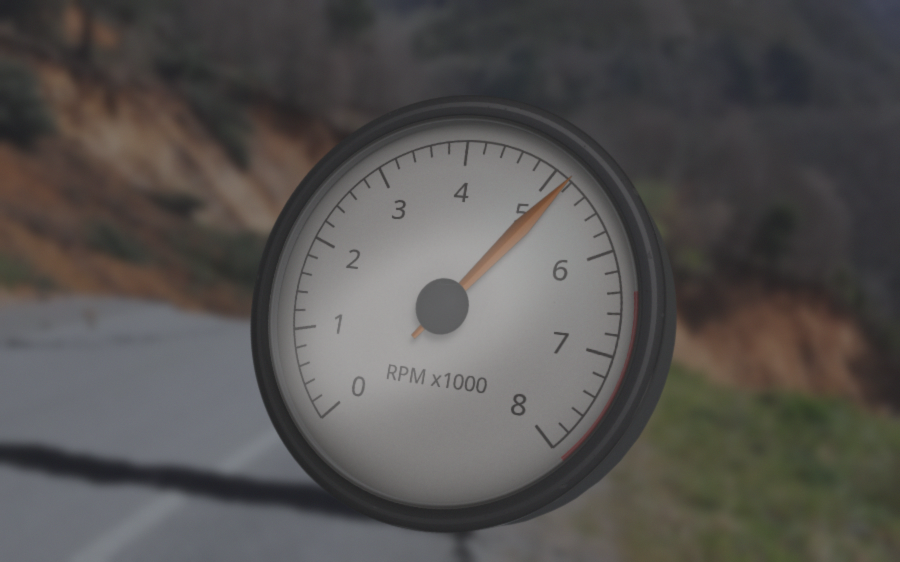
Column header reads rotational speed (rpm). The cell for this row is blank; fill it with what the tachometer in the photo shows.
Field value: 5200 rpm
